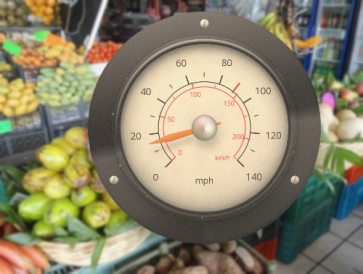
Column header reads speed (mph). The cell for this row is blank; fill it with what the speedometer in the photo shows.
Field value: 15 mph
